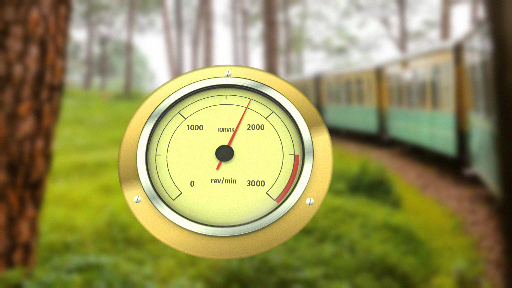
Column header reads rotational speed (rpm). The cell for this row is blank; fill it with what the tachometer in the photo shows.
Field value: 1750 rpm
